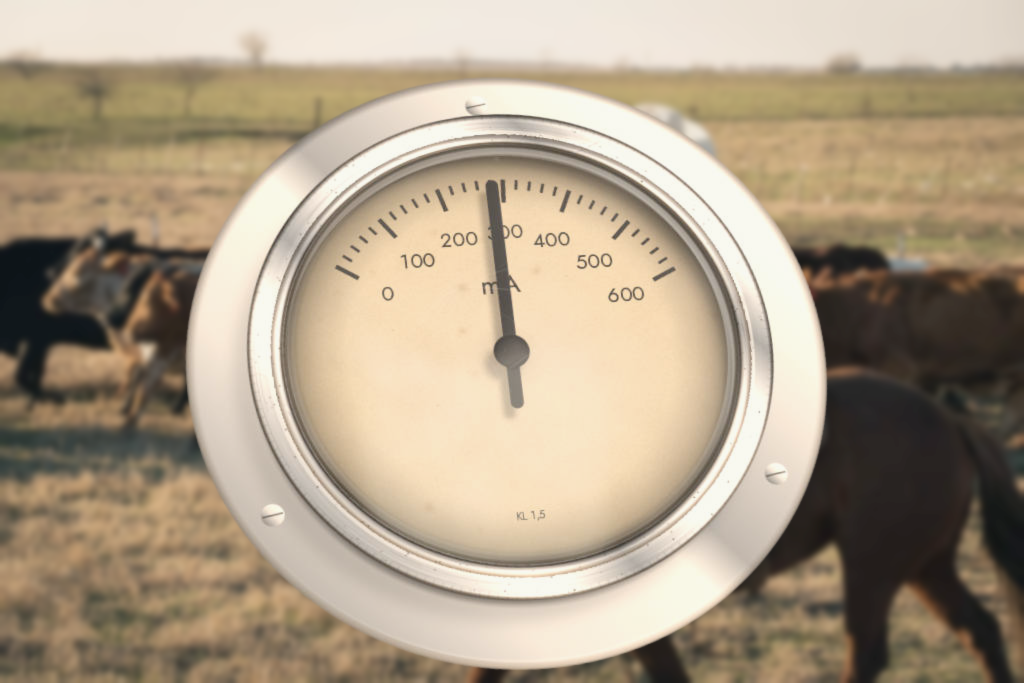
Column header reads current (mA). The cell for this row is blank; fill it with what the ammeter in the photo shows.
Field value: 280 mA
